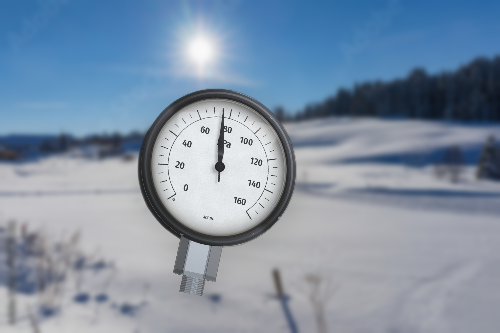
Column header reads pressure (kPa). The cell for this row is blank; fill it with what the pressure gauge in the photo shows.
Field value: 75 kPa
